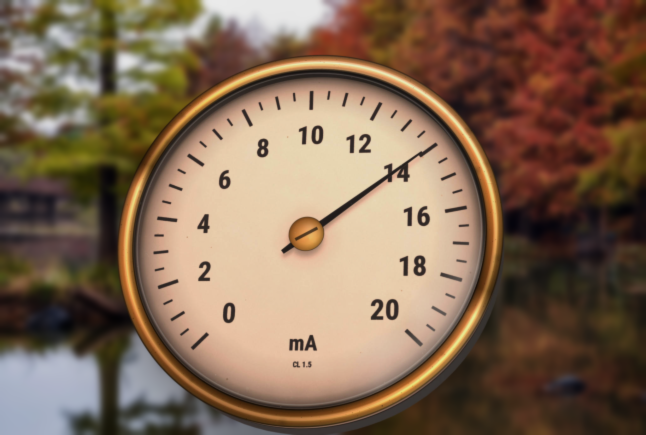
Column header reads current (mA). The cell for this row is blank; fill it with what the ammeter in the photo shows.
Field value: 14 mA
